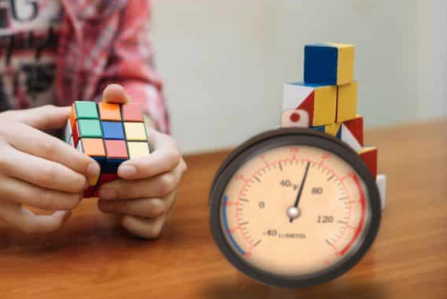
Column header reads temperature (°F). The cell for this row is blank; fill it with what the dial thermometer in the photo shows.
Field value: 60 °F
